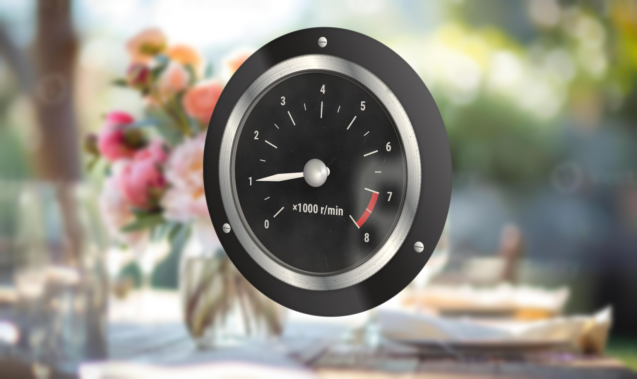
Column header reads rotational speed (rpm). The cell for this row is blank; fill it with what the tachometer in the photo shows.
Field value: 1000 rpm
